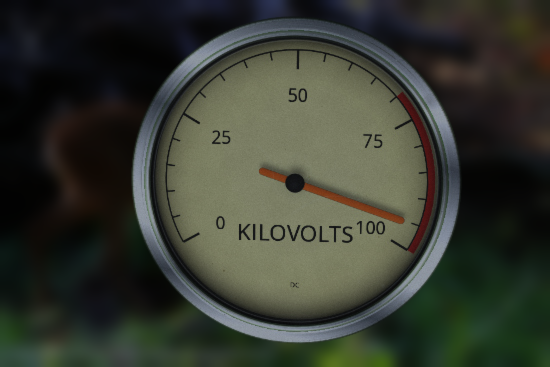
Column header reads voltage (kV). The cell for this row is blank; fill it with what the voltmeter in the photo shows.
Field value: 95 kV
